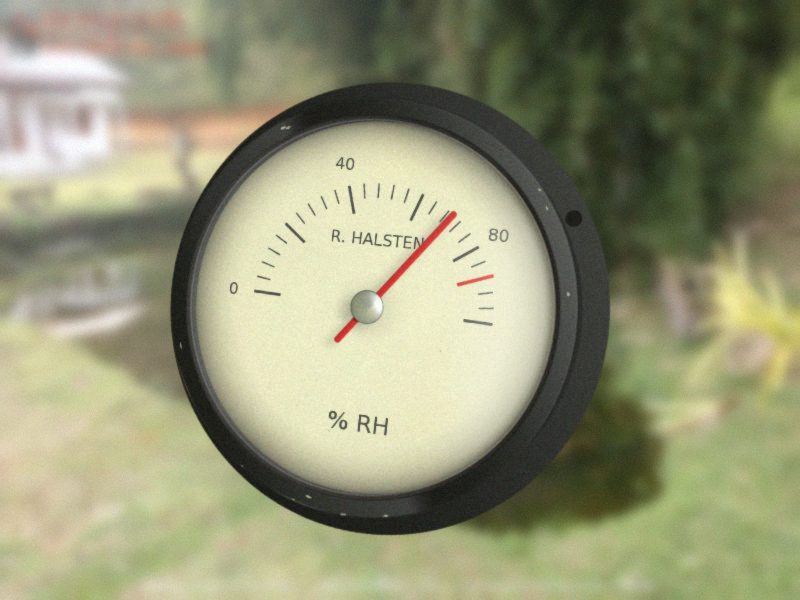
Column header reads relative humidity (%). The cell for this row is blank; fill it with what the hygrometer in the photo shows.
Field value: 70 %
